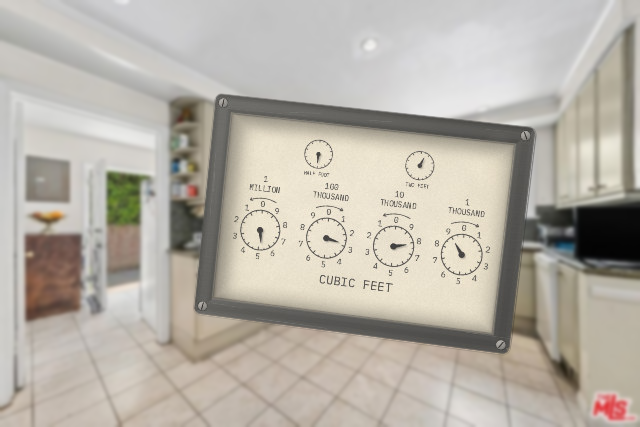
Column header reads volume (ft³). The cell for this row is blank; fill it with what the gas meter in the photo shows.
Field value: 527900 ft³
